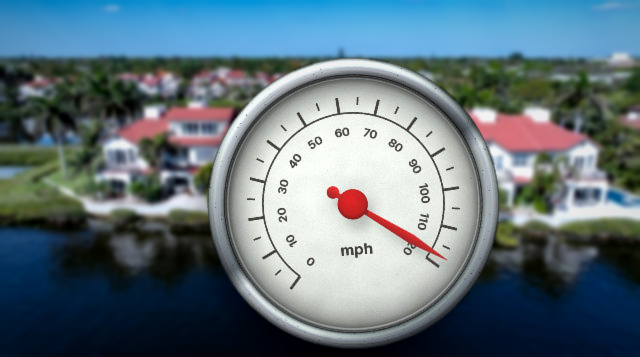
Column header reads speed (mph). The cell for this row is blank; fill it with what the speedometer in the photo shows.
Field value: 117.5 mph
